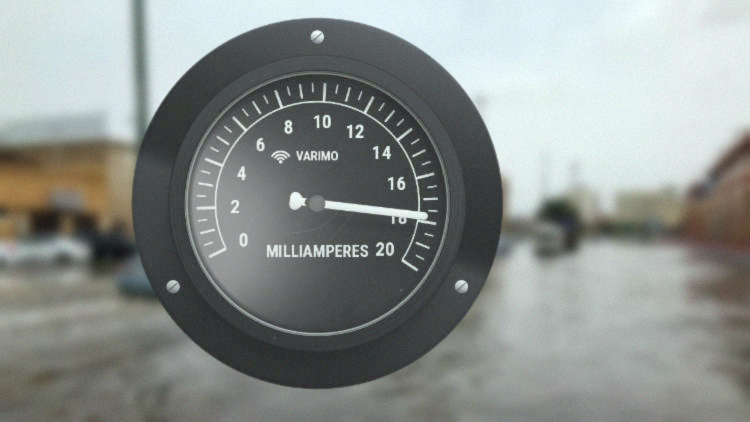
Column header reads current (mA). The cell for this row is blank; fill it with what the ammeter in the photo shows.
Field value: 17.75 mA
